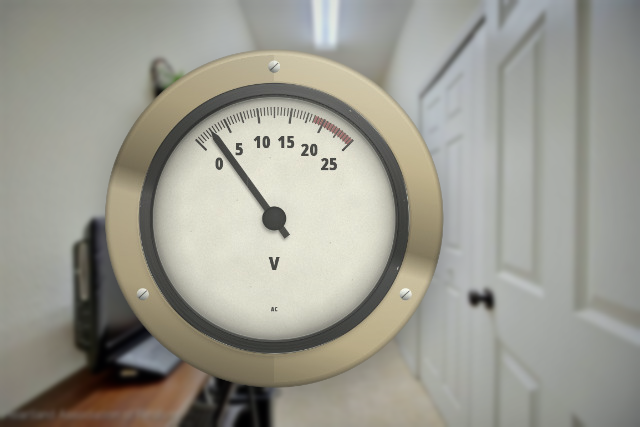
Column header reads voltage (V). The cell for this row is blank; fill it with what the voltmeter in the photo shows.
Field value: 2.5 V
